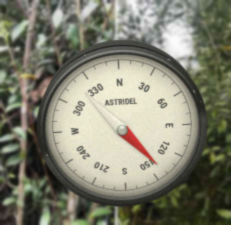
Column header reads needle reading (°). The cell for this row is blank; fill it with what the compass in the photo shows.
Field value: 140 °
